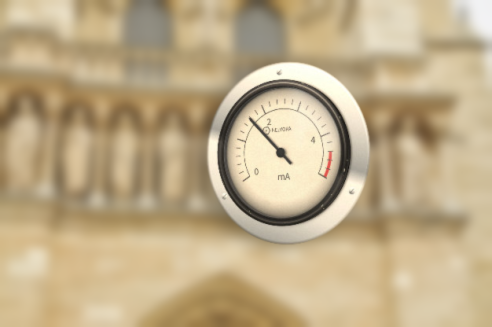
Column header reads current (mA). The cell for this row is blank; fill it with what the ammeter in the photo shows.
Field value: 1.6 mA
